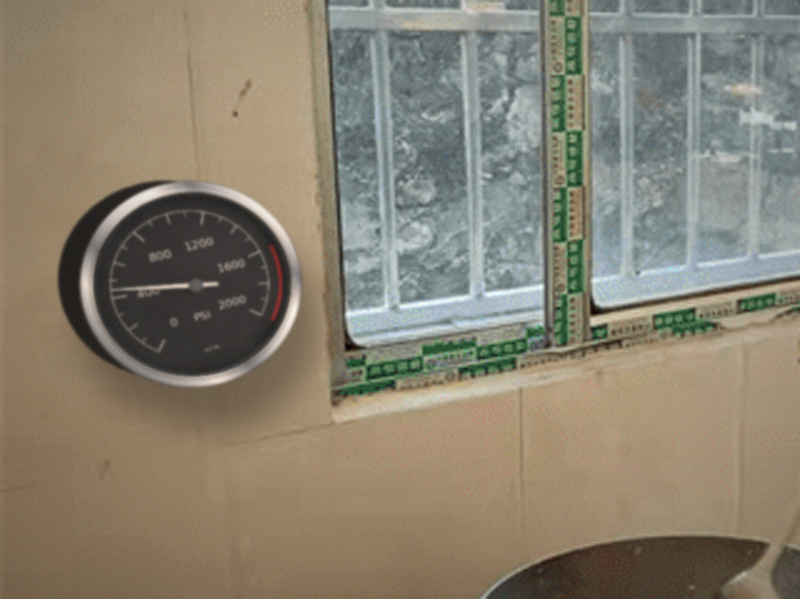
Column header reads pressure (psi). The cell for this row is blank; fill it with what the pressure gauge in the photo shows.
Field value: 450 psi
